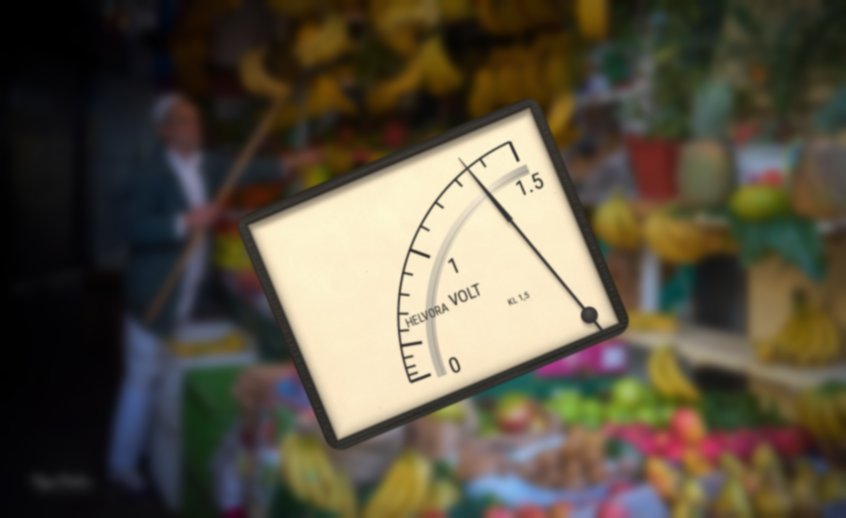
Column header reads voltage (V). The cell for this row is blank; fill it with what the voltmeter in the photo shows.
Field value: 1.35 V
